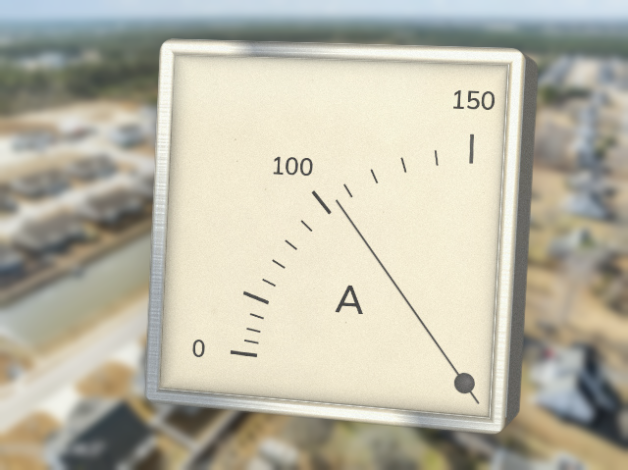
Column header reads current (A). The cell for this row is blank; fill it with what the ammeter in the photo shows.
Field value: 105 A
